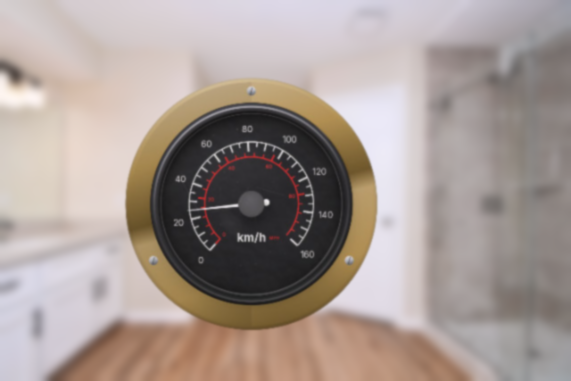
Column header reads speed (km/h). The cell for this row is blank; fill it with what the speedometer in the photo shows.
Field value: 25 km/h
